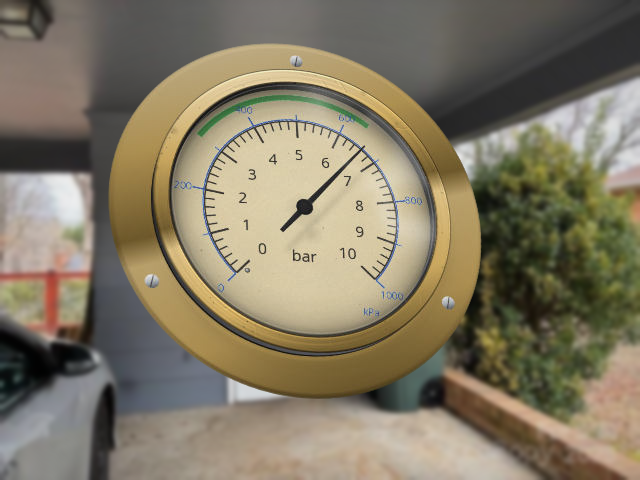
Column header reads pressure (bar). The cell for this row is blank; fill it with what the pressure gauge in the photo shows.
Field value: 6.6 bar
